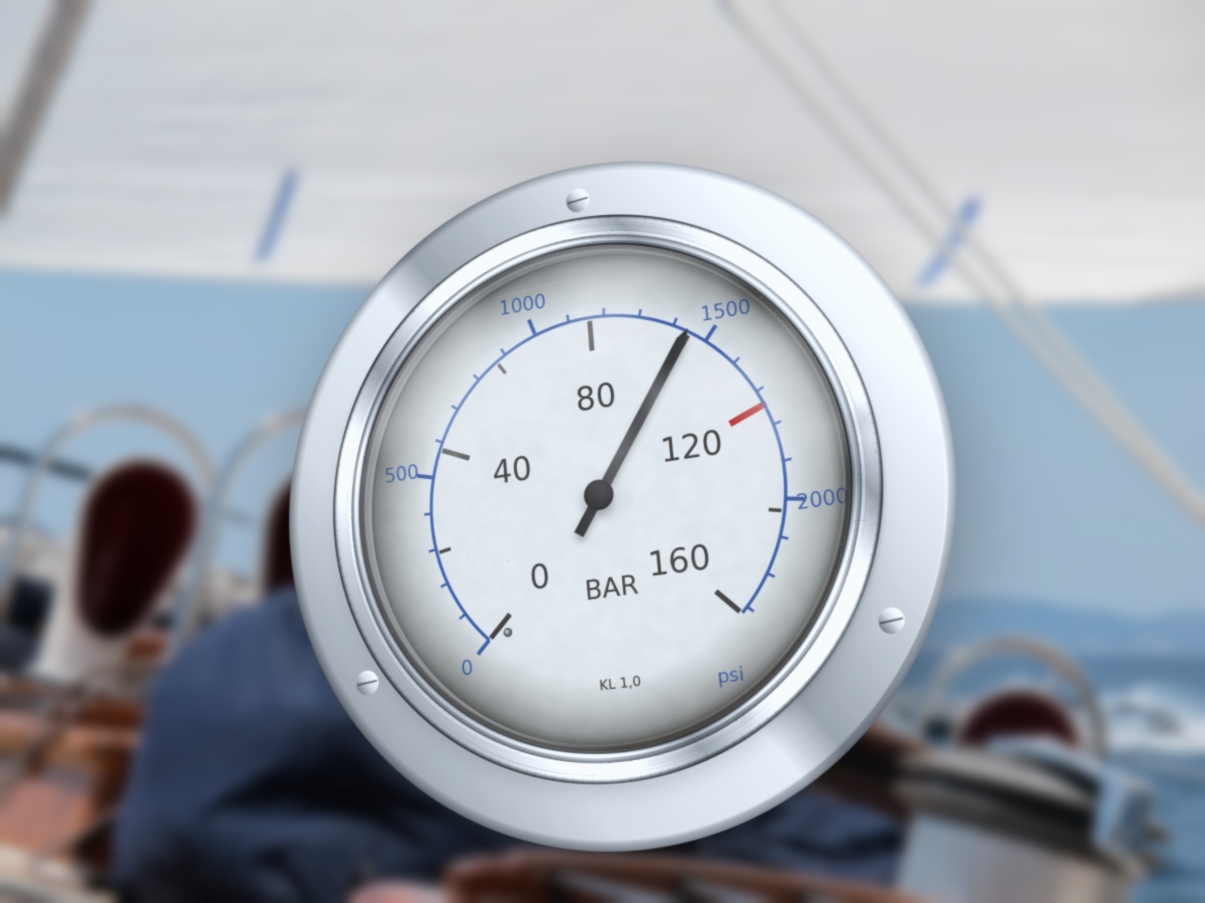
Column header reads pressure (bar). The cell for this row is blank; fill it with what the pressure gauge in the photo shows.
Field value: 100 bar
